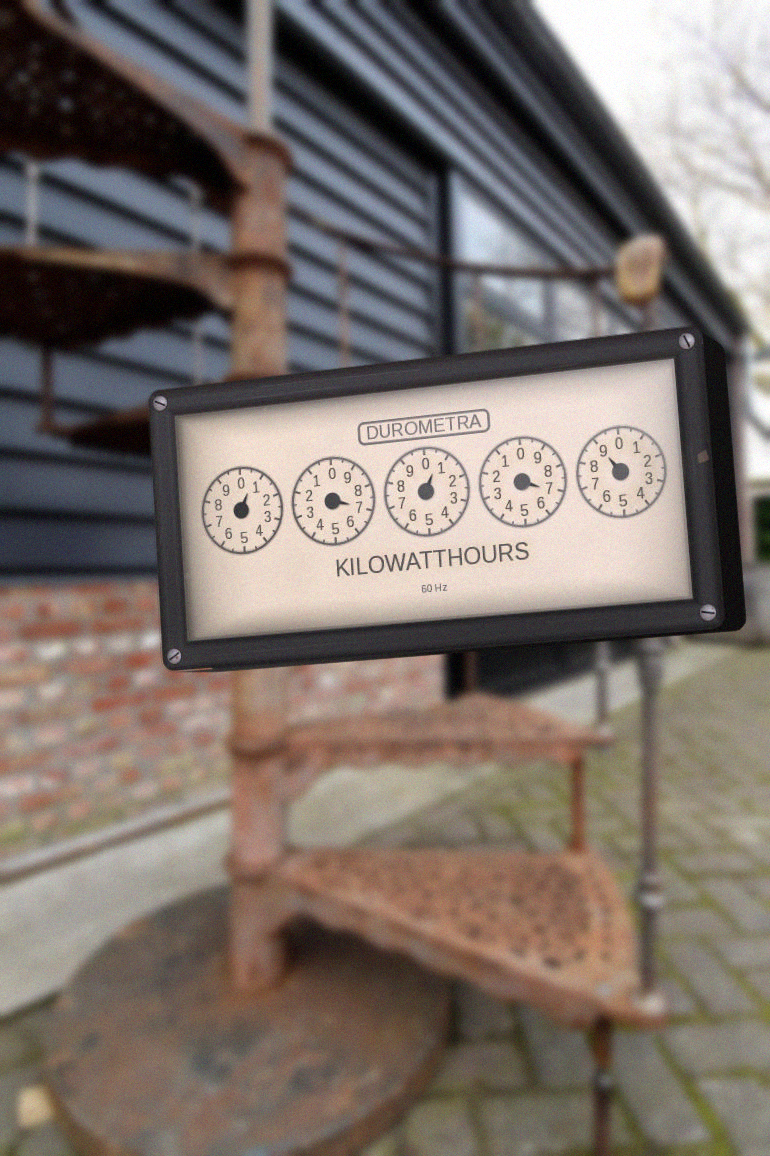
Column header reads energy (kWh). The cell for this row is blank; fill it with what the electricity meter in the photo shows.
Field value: 7069 kWh
